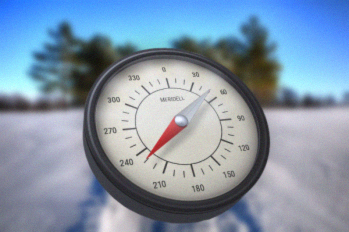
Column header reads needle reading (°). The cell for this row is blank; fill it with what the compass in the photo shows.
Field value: 230 °
